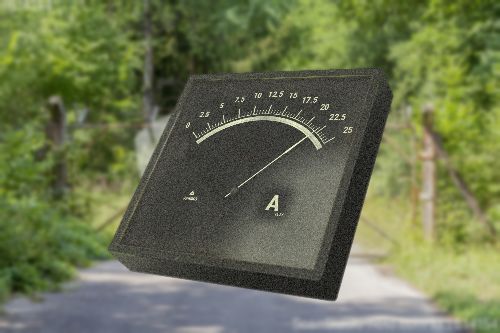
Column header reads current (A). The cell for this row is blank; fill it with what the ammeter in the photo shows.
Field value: 22.5 A
